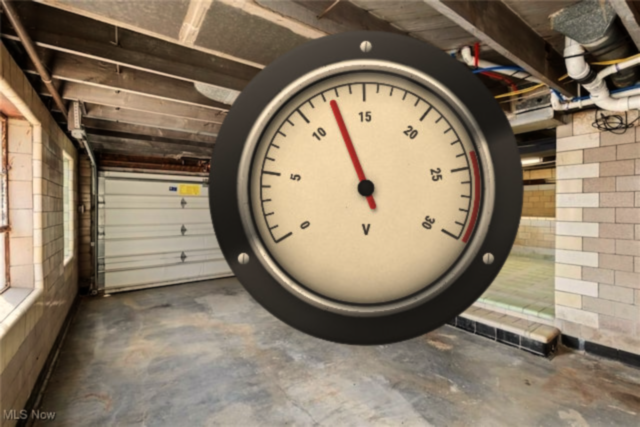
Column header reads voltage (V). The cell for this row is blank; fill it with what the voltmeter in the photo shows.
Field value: 12.5 V
